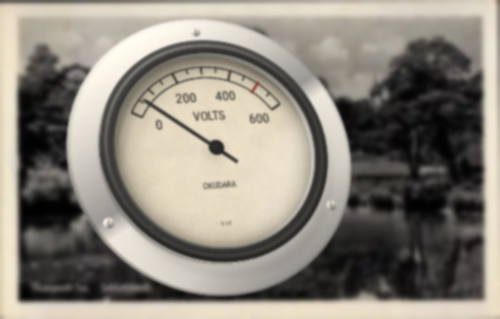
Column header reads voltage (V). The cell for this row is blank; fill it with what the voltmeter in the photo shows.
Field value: 50 V
